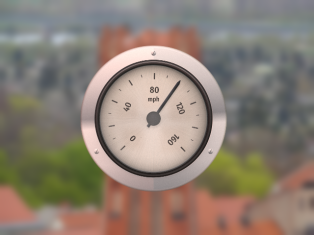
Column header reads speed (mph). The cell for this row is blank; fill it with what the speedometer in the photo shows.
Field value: 100 mph
